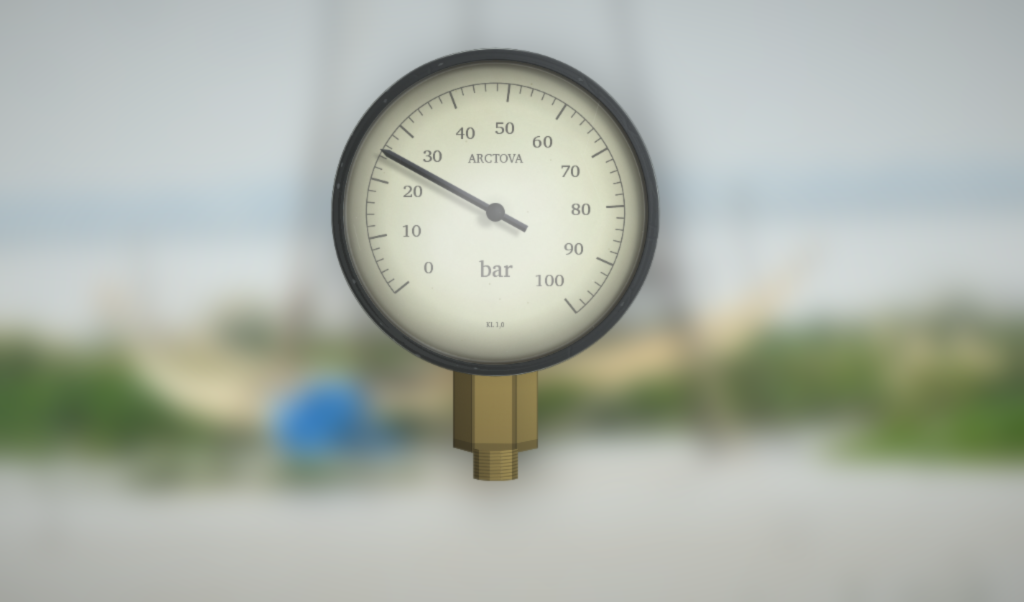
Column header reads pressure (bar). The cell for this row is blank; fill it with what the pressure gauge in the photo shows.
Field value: 25 bar
